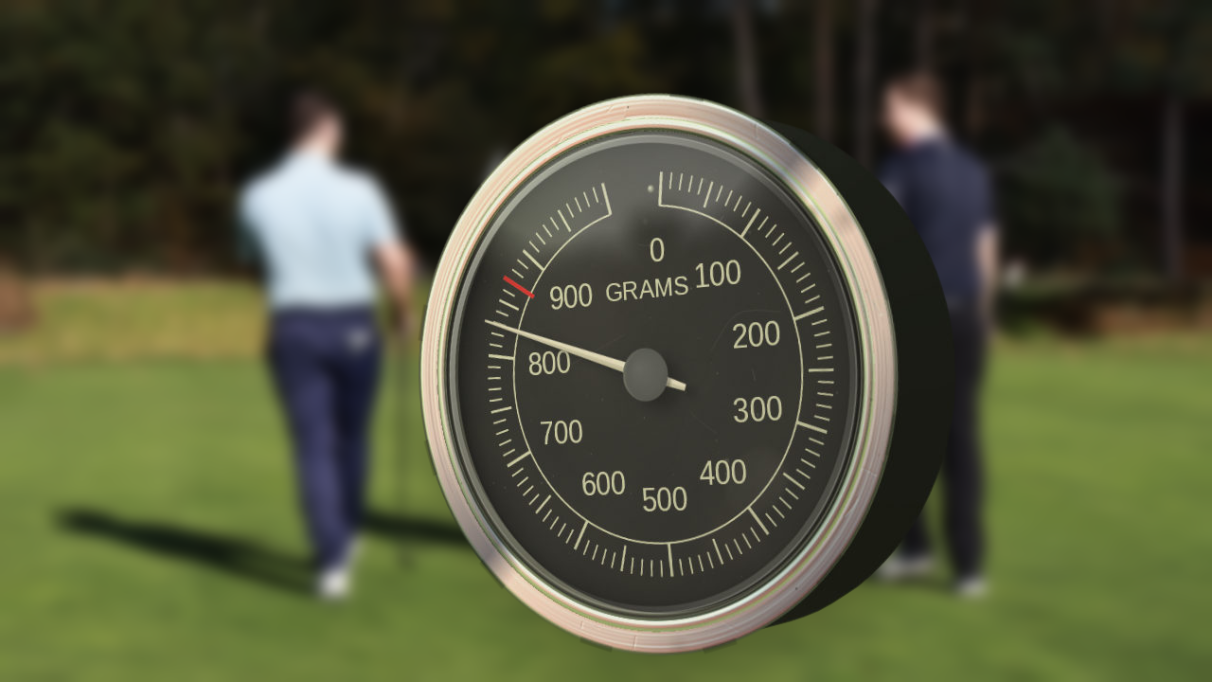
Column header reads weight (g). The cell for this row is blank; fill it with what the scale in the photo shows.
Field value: 830 g
